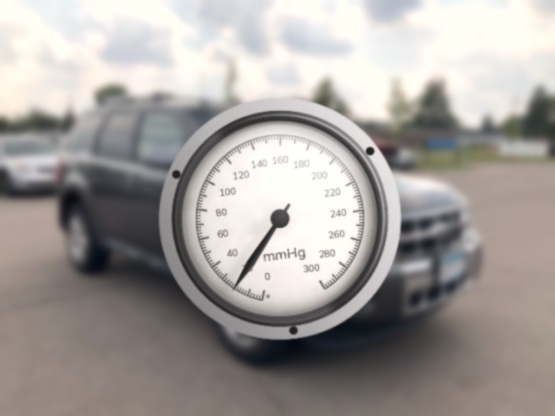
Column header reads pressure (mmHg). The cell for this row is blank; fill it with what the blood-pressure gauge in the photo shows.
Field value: 20 mmHg
